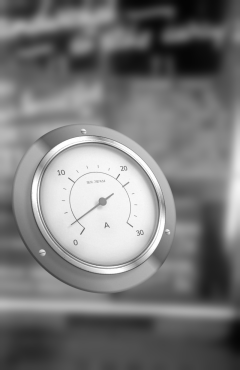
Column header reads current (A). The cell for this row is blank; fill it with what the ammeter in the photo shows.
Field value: 2 A
